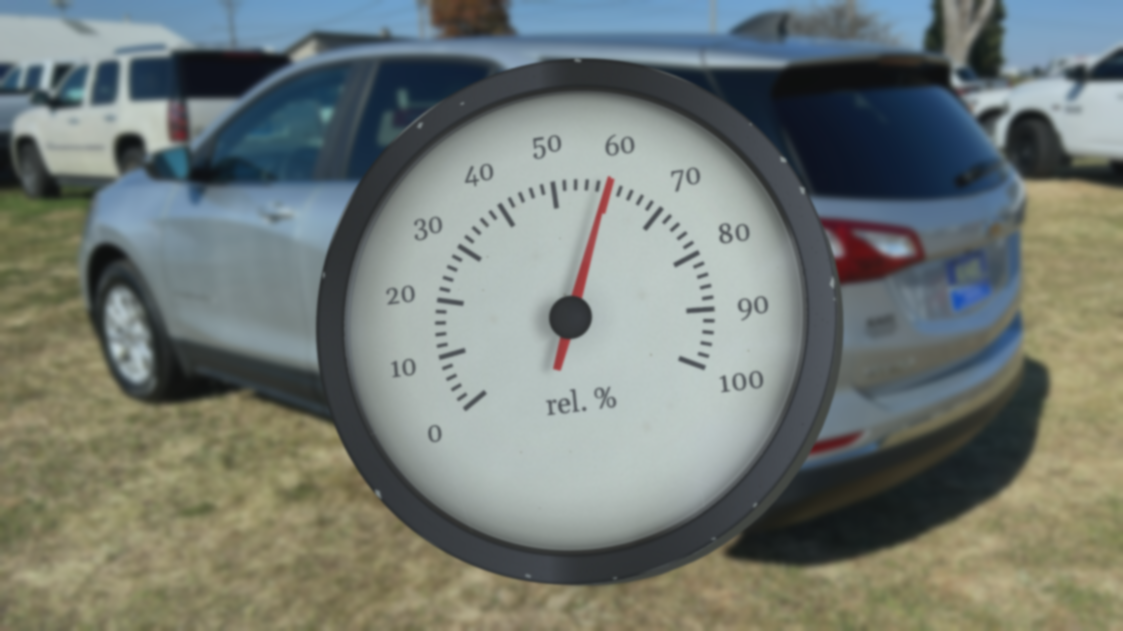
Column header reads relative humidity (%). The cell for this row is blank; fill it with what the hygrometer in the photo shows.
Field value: 60 %
